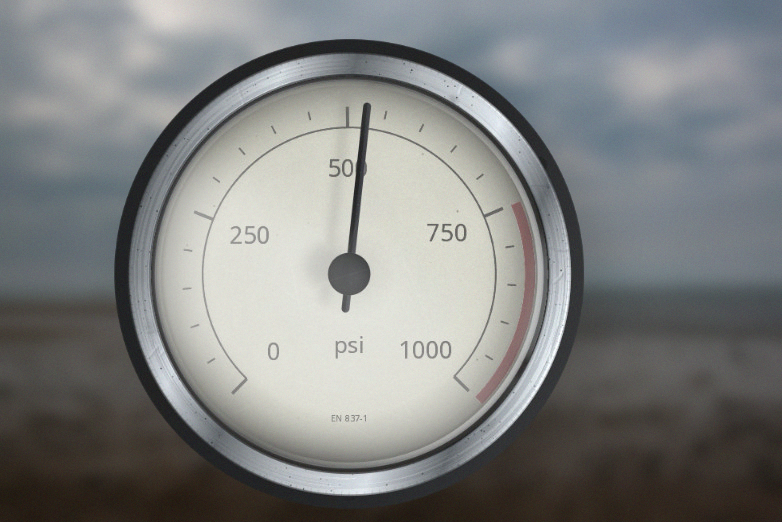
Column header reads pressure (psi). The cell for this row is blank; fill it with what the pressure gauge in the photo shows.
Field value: 525 psi
